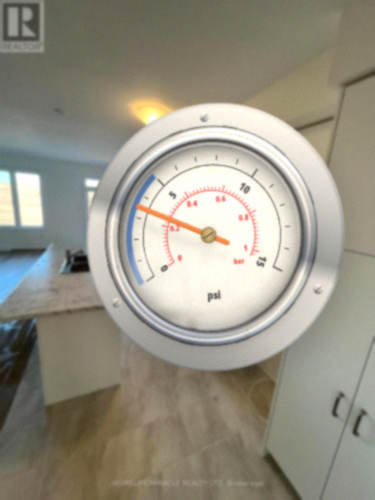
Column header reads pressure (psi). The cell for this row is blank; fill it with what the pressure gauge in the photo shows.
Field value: 3.5 psi
